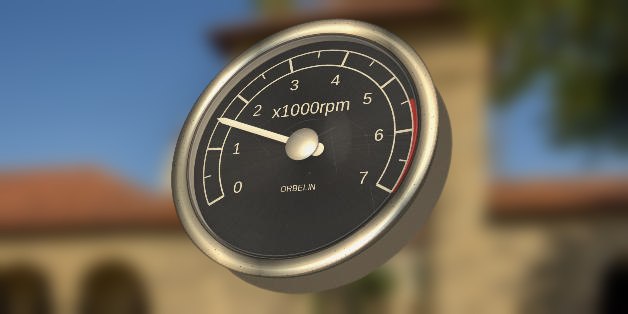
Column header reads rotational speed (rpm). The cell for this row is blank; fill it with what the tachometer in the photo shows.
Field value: 1500 rpm
